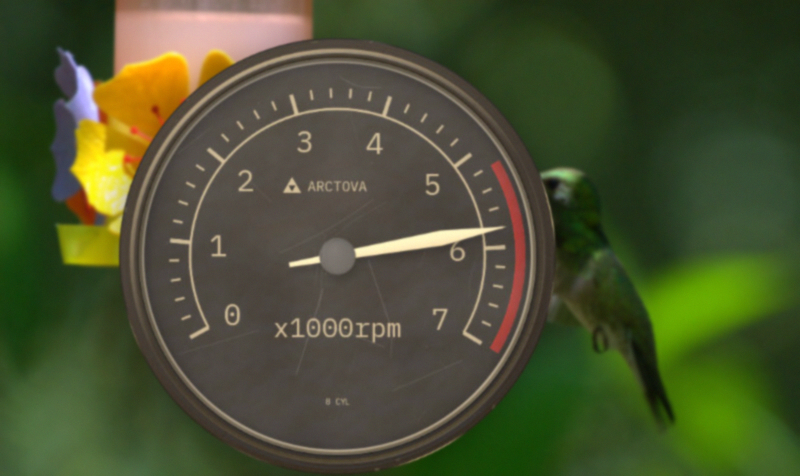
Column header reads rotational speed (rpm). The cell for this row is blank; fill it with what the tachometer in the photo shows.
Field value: 5800 rpm
